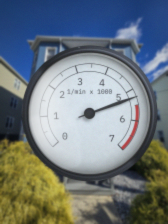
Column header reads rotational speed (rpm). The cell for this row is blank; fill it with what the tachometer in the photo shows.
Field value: 5250 rpm
